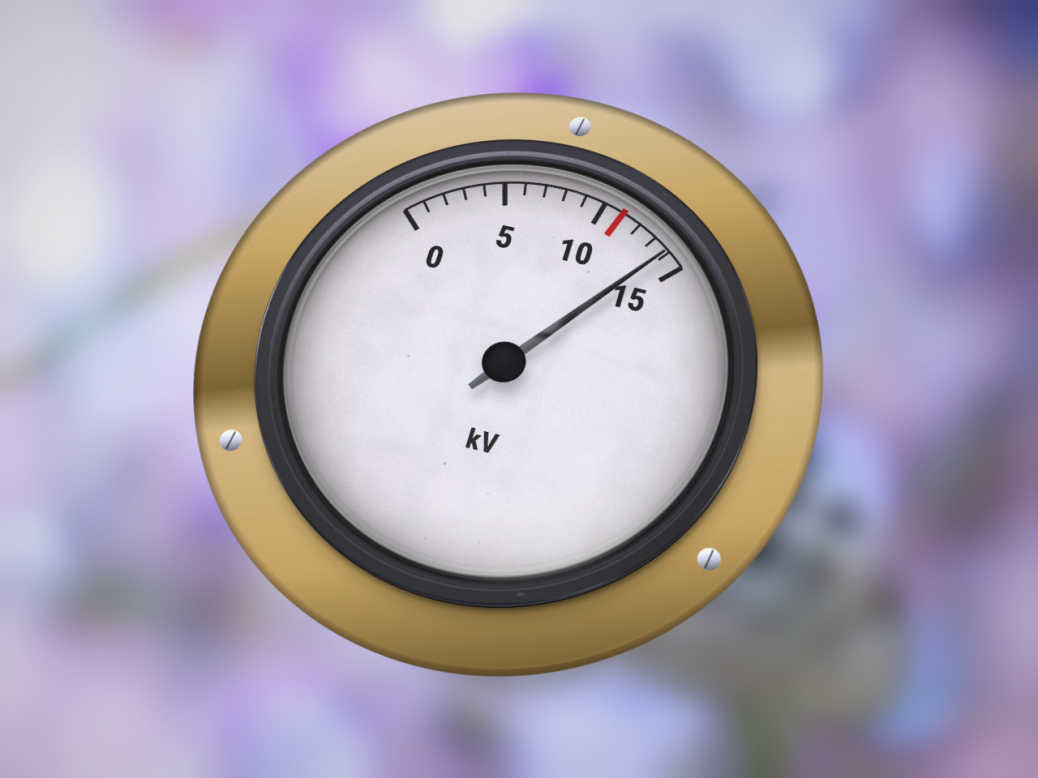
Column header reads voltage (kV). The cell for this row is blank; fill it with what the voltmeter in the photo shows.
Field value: 14 kV
